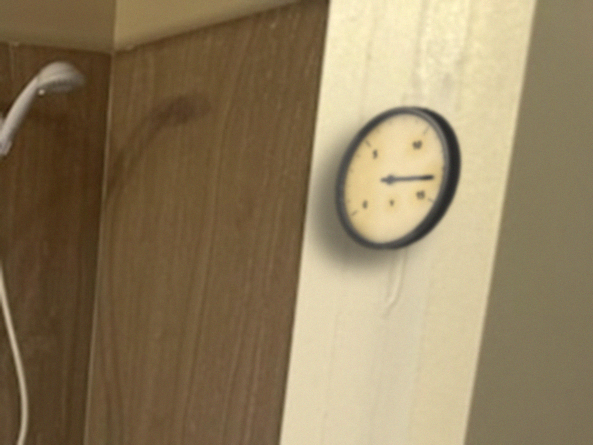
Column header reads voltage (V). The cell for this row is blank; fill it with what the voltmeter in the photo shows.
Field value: 13.5 V
